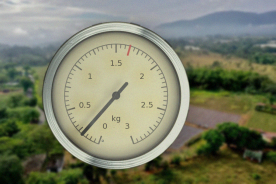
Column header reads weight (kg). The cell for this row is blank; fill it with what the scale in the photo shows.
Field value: 0.2 kg
